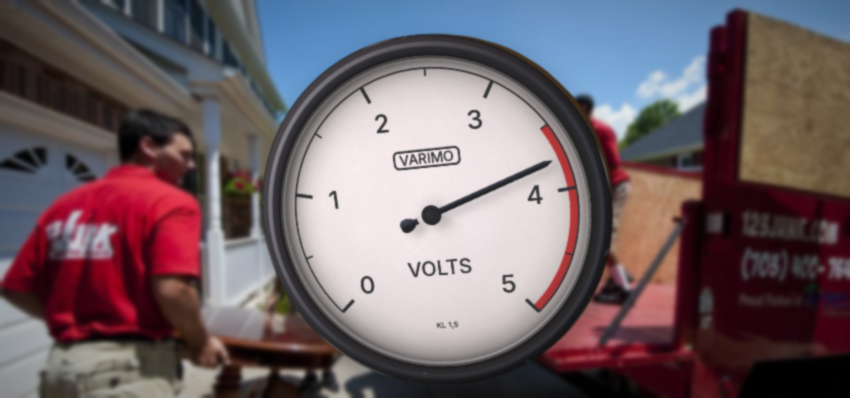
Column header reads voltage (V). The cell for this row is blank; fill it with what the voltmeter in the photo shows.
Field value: 3.75 V
